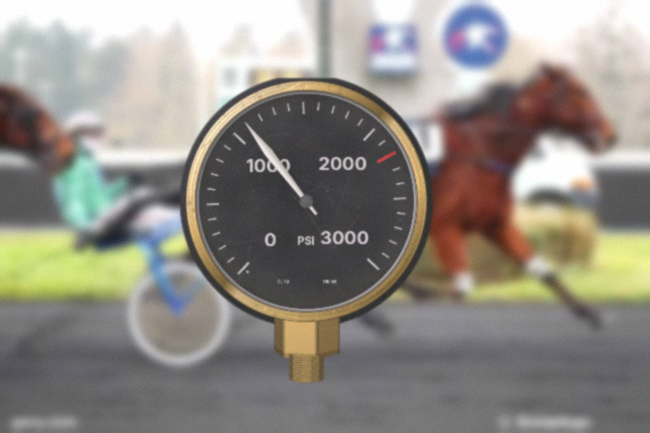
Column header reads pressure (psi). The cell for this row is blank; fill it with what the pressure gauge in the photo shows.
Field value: 1100 psi
